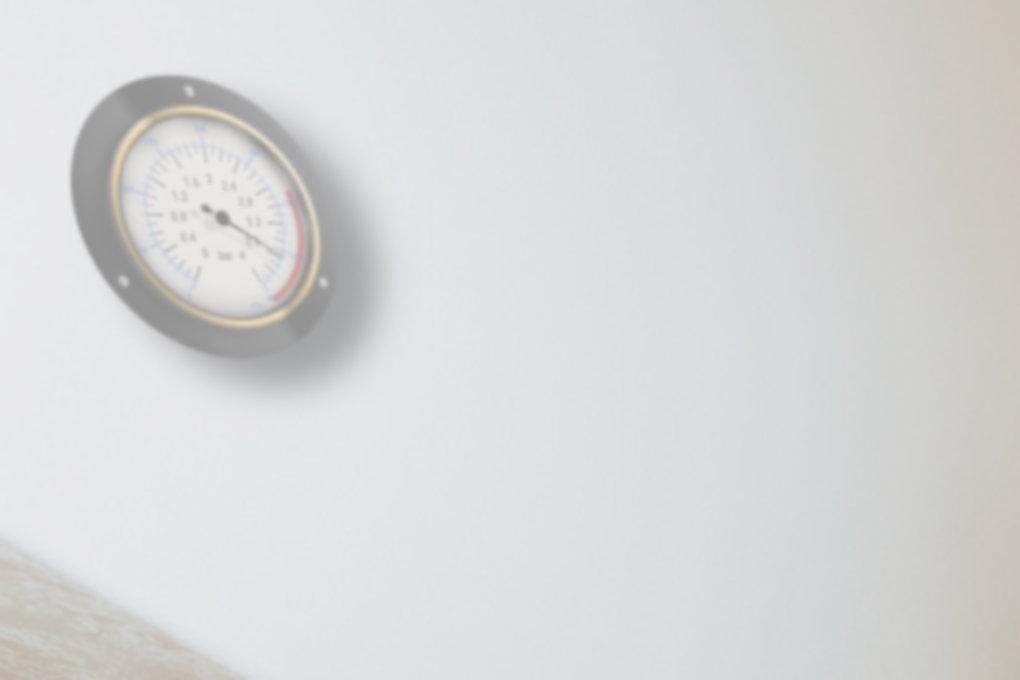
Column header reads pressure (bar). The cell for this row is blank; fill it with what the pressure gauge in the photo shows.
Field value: 3.6 bar
